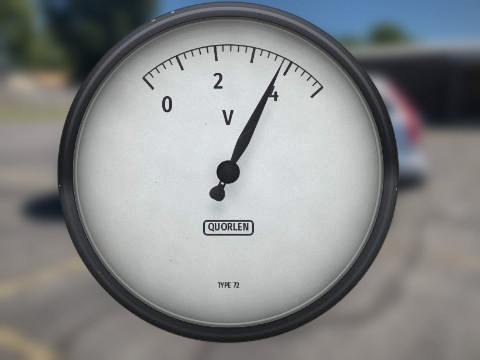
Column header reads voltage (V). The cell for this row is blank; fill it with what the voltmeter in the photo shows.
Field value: 3.8 V
